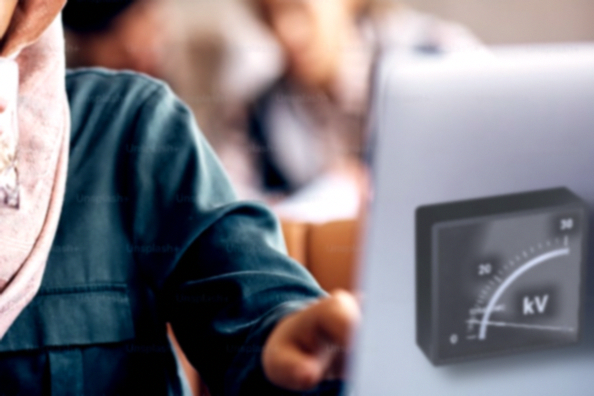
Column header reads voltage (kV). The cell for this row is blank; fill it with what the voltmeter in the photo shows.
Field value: 10 kV
